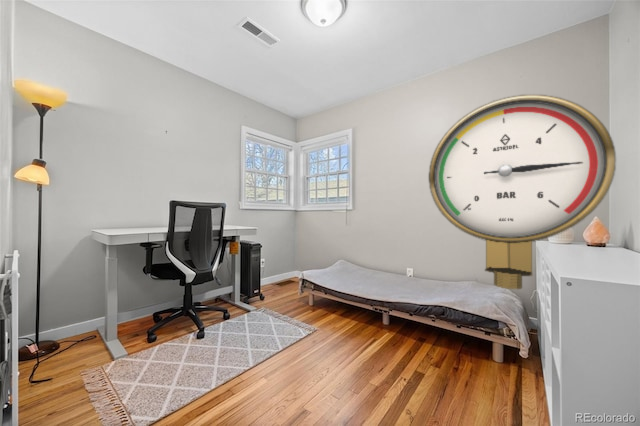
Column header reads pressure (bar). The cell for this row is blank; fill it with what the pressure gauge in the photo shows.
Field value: 5 bar
